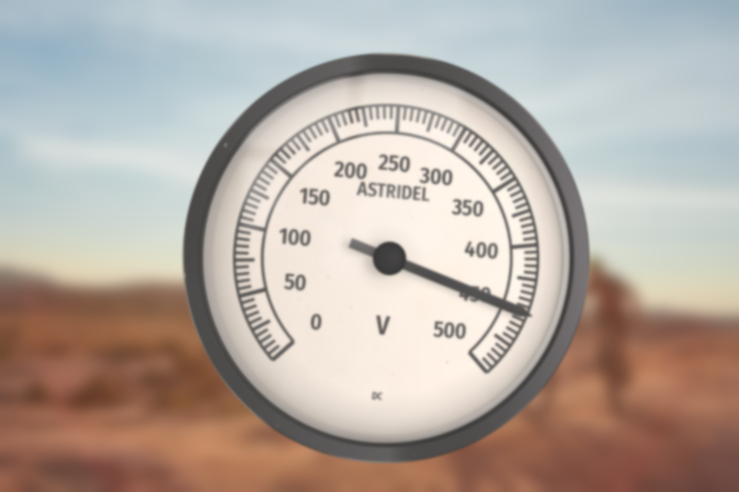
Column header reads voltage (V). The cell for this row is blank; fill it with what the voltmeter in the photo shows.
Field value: 450 V
